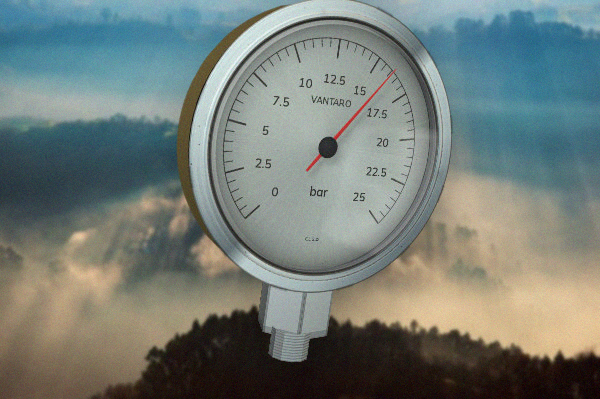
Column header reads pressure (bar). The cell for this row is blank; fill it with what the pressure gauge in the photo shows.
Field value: 16 bar
